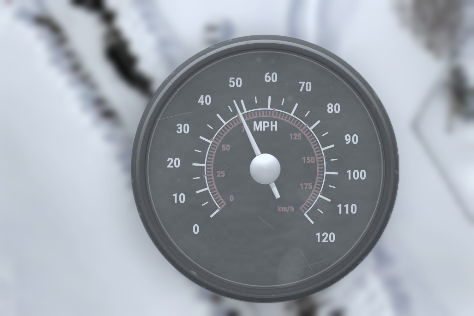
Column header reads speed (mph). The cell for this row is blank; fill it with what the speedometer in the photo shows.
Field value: 47.5 mph
